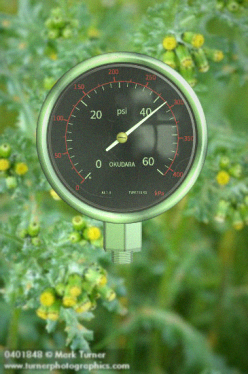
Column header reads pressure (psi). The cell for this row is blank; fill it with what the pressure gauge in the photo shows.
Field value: 42 psi
